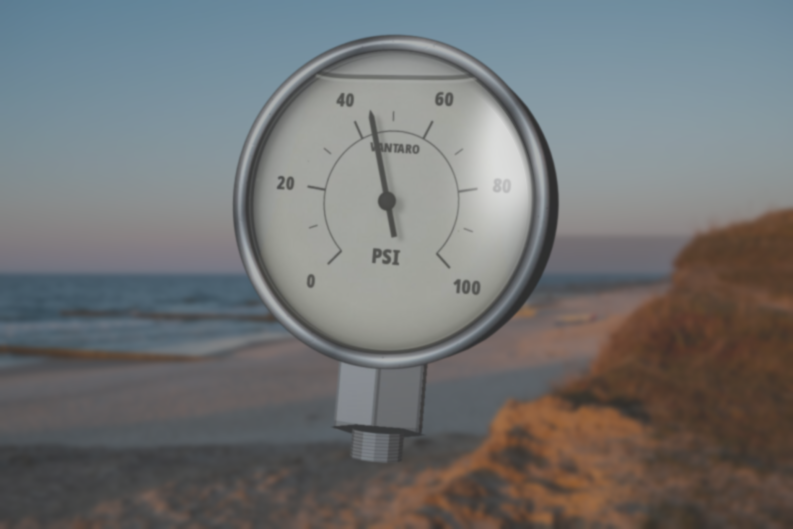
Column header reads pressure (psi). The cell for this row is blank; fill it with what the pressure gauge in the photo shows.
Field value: 45 psi
